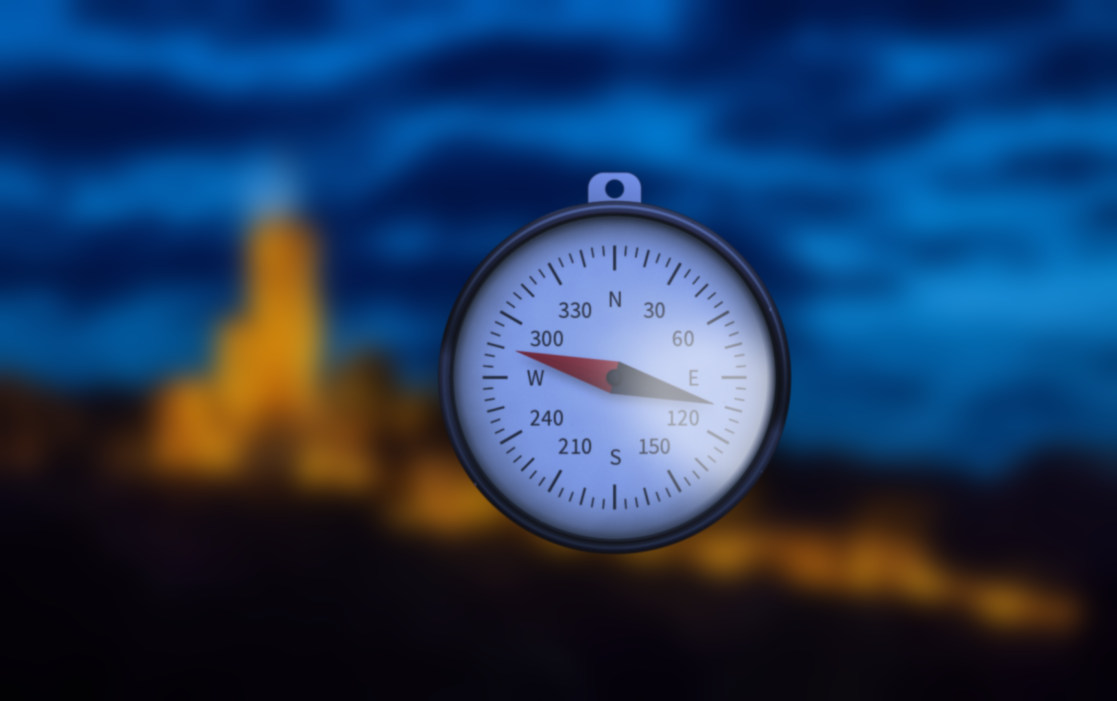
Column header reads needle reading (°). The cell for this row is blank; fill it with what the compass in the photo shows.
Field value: 285 °
